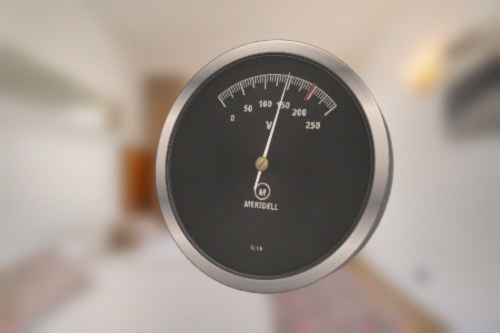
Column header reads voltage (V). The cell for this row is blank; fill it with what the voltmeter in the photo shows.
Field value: 150 V
